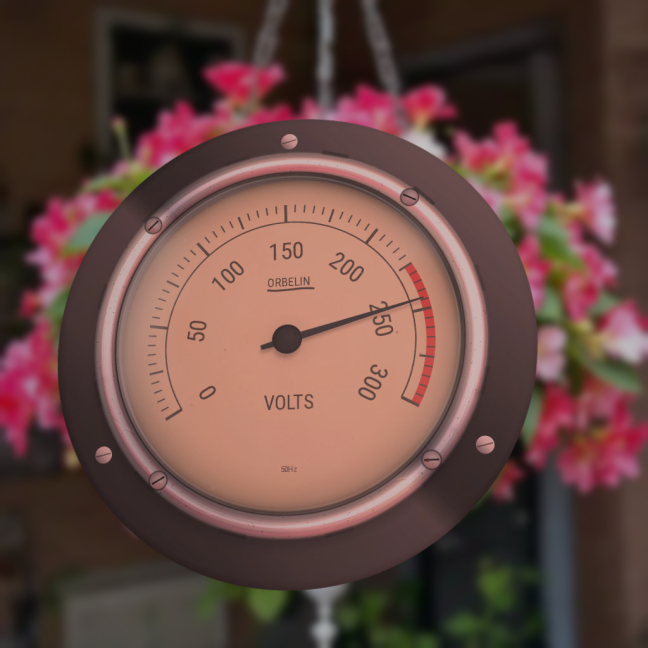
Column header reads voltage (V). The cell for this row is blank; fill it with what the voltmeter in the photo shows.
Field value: 245 V
